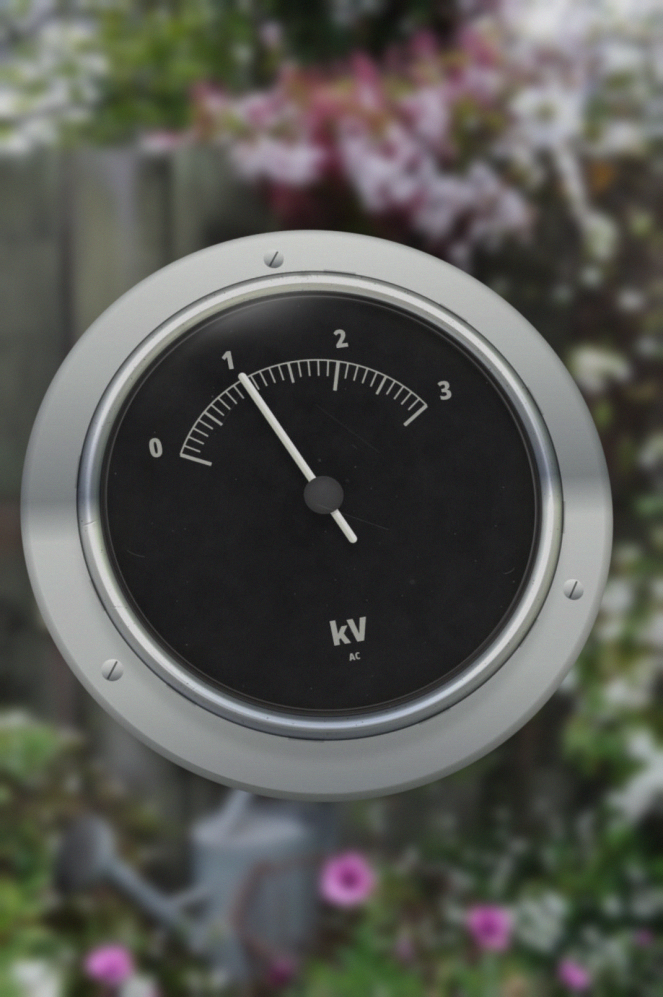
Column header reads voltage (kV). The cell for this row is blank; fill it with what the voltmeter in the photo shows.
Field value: 1 kV
